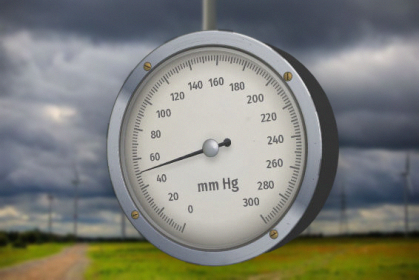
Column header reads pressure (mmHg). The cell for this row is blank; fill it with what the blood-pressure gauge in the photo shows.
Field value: 50 mmHg
